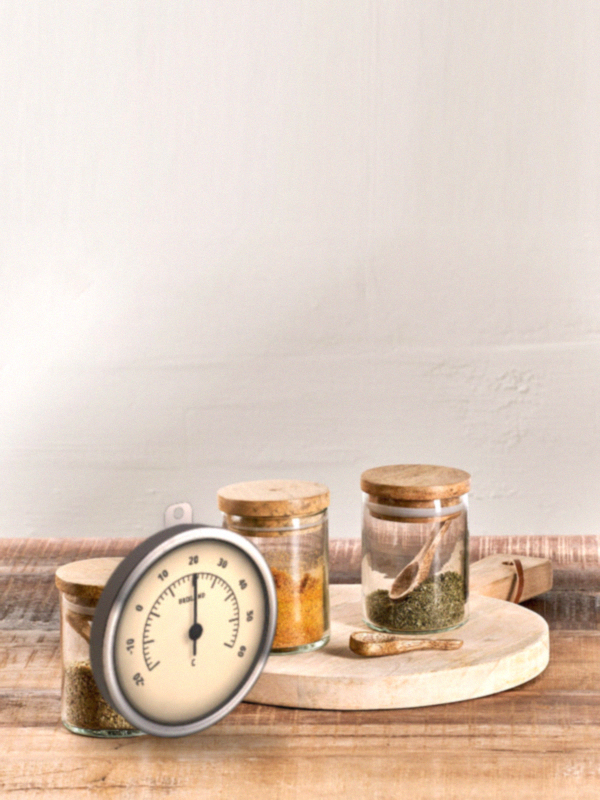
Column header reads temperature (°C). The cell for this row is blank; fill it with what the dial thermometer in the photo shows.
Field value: 20 °C
